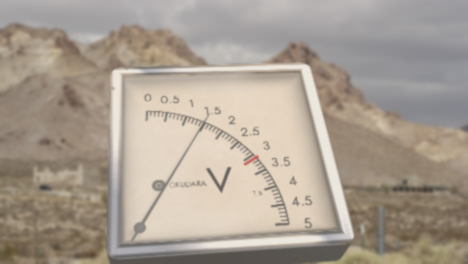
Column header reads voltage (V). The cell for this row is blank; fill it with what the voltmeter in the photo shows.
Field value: 1.5 V
